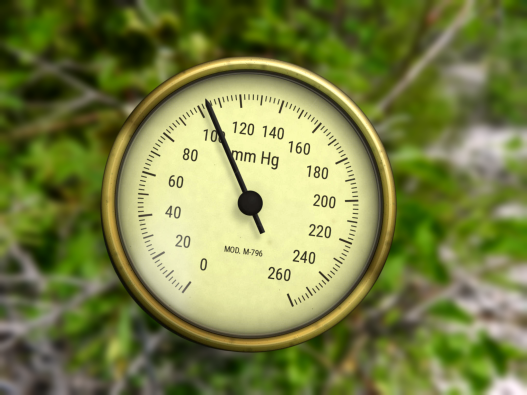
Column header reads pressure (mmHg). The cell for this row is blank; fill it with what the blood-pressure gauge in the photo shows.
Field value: 104 mmHg
